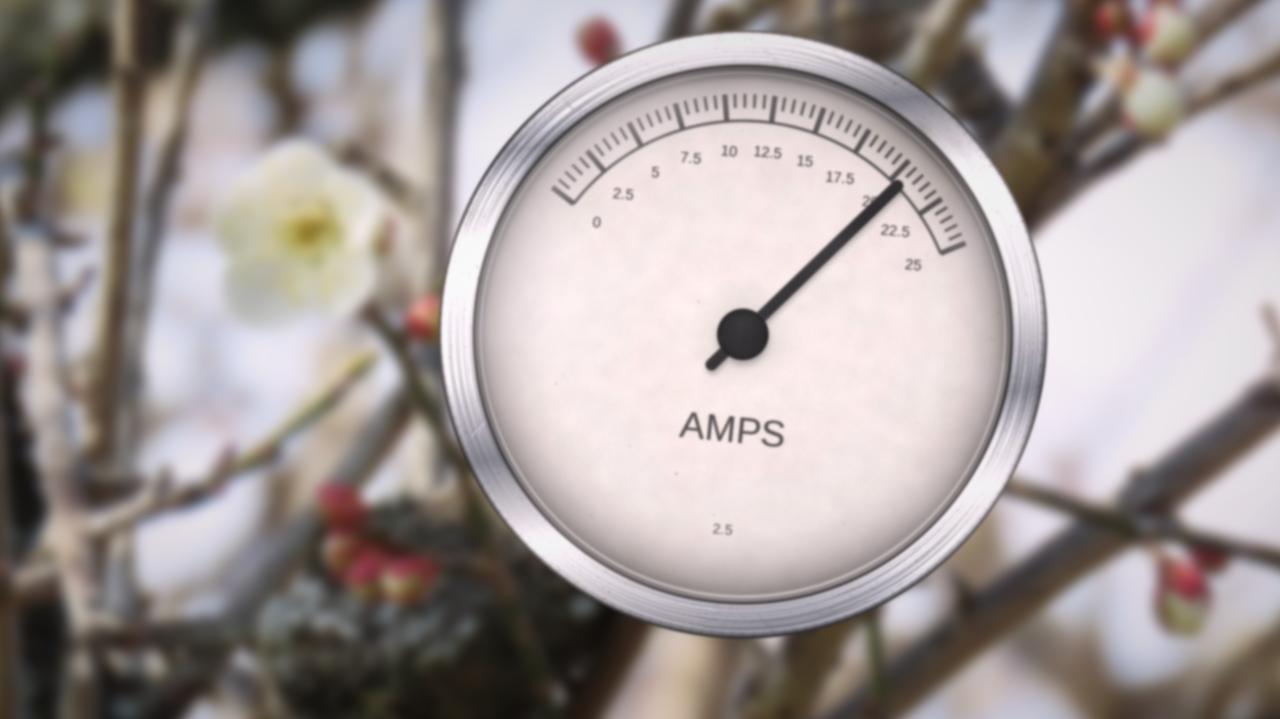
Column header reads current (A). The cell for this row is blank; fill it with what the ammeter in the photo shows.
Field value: 20.5 A
